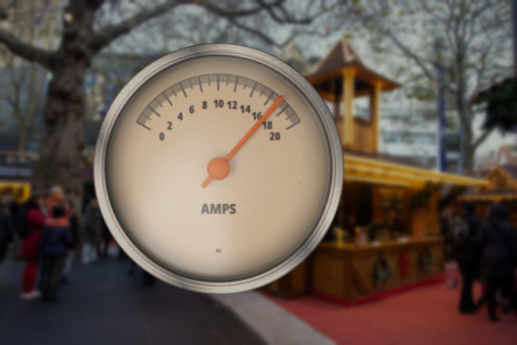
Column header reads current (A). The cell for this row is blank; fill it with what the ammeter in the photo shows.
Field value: 17 A
